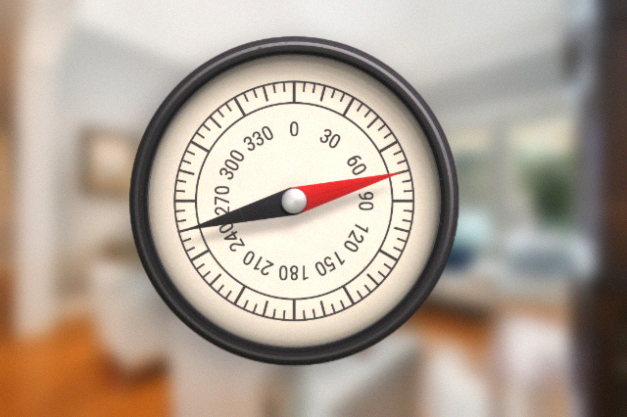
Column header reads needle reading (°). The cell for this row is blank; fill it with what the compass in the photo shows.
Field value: 75 °
